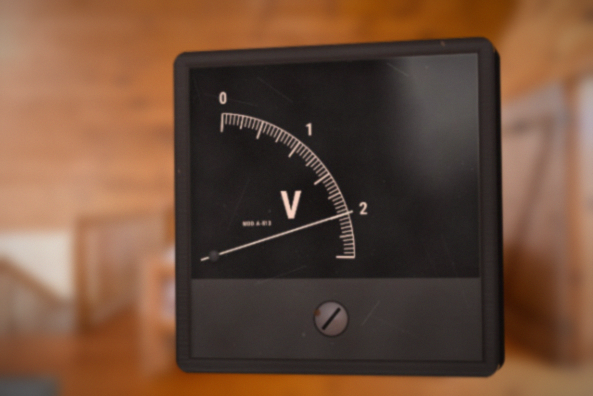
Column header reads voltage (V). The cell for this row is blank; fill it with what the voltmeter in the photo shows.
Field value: 2 V
